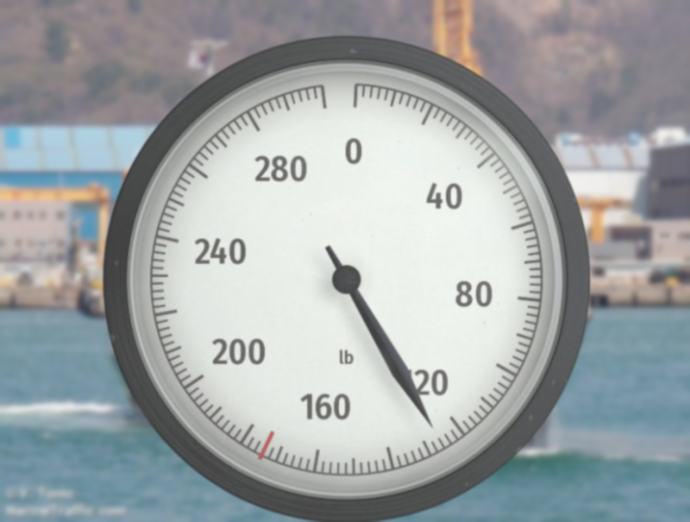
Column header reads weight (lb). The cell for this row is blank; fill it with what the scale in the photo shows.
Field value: 126 lb
